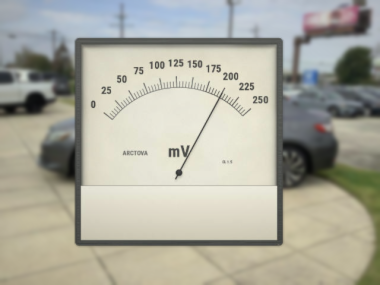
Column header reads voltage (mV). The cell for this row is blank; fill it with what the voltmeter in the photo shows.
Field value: 200 mV
